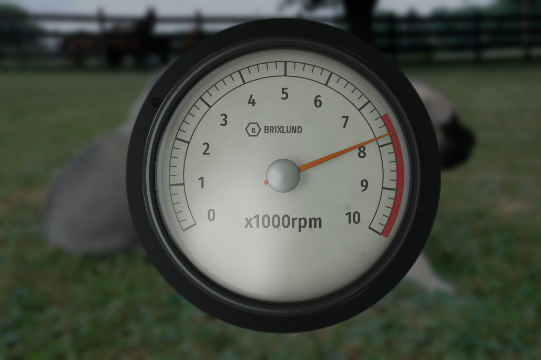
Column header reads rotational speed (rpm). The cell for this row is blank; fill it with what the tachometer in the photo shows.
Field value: 7800 rpm
